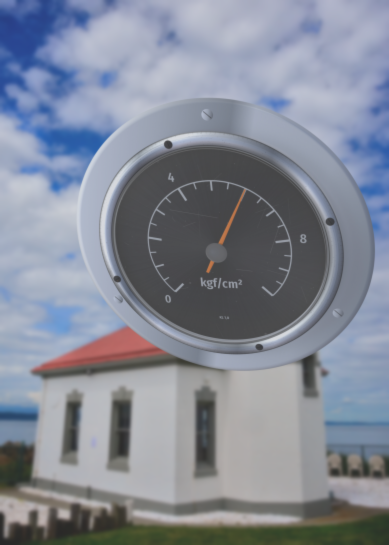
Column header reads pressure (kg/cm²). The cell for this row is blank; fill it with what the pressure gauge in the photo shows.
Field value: 6 kg/cm²
